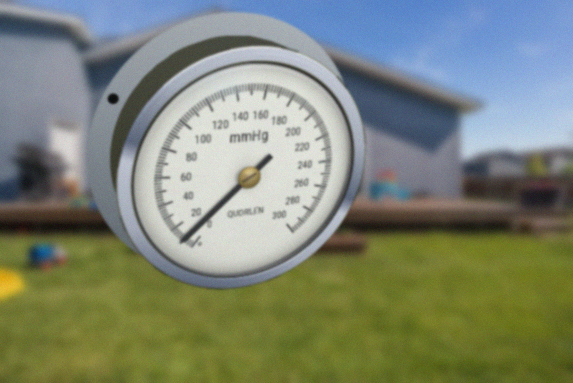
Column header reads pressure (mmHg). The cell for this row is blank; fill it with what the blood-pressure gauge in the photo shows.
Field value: 10 mmHg
